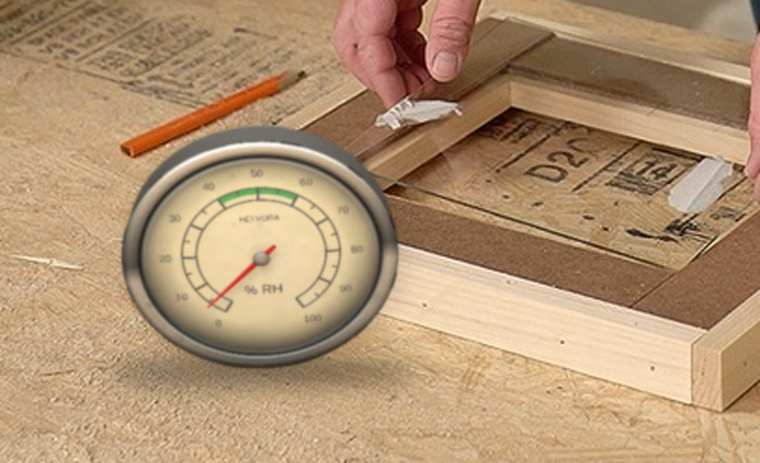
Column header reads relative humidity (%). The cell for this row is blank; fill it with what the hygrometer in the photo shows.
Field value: 5 %
